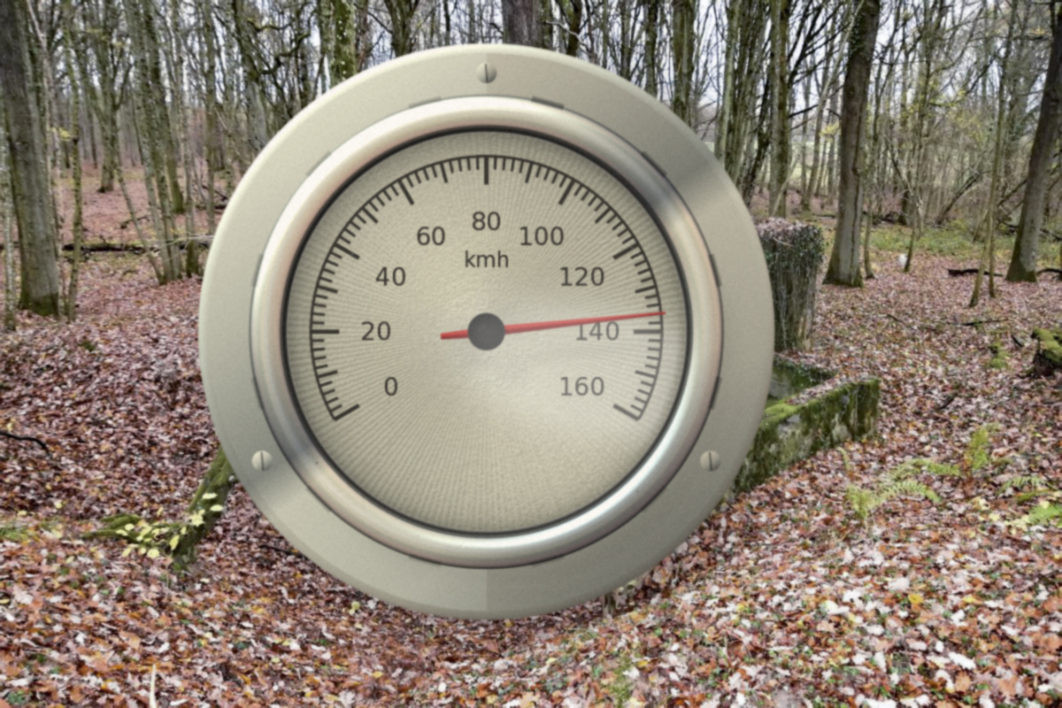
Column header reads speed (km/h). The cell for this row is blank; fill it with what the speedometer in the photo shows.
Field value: 136 km/h
